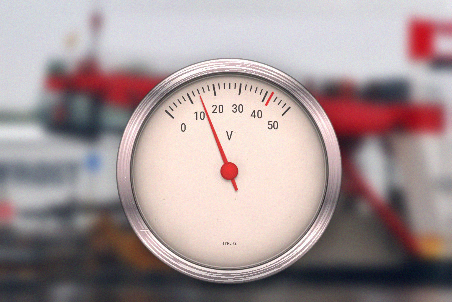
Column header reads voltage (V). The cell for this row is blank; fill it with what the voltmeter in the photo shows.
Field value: 14 V
